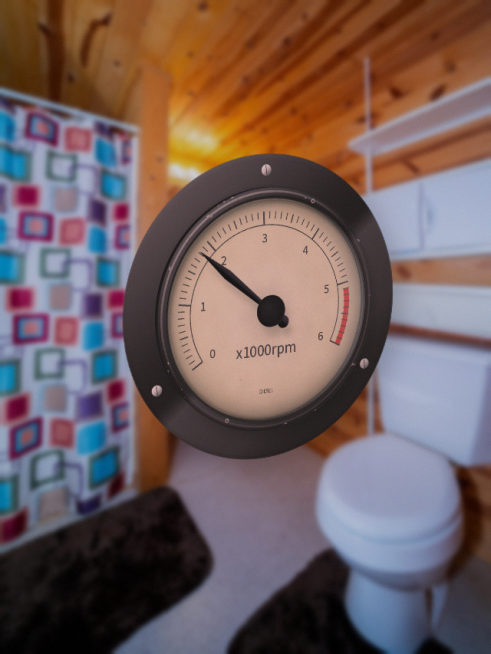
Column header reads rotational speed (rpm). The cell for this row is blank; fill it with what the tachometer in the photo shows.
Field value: 1800 rpm
